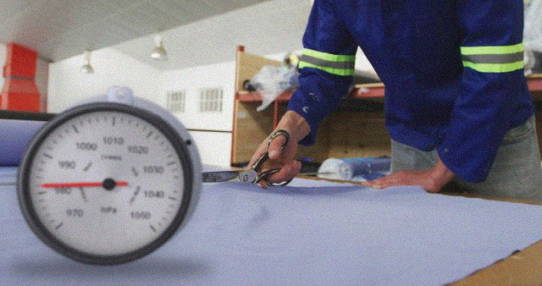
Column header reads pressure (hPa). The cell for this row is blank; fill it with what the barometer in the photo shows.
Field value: 982 hPa
